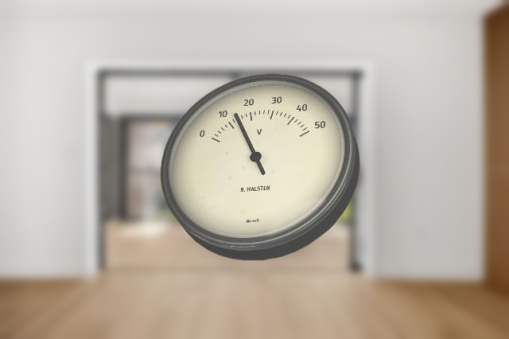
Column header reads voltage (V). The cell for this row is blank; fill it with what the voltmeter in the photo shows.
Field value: 14 V
